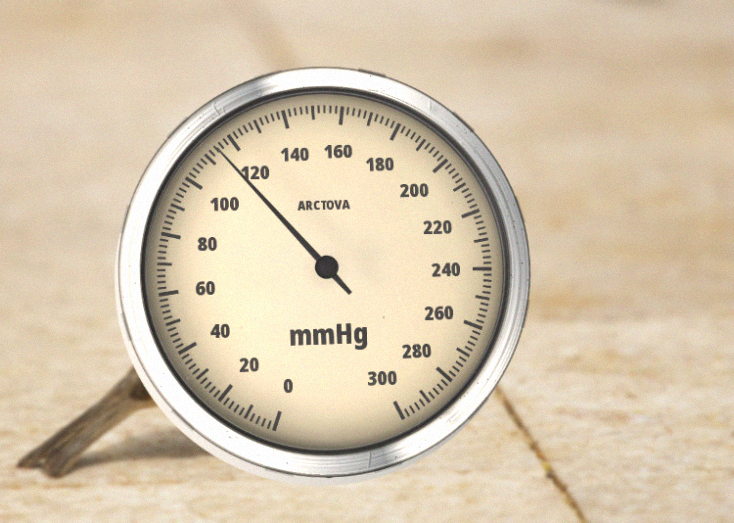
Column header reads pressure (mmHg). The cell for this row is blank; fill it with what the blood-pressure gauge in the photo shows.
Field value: 114 mmHg
